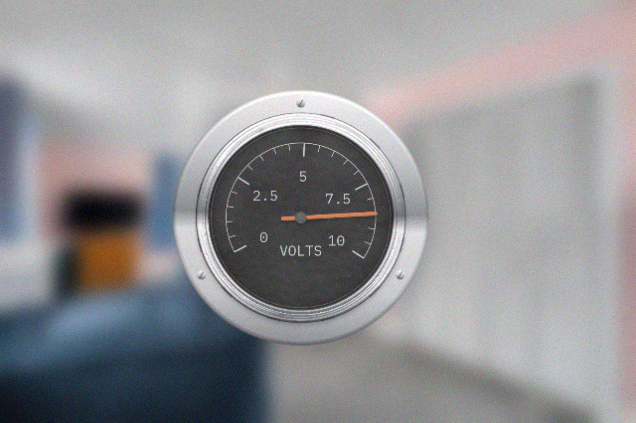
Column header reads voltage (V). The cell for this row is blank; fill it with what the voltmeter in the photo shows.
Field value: 8.5 V
